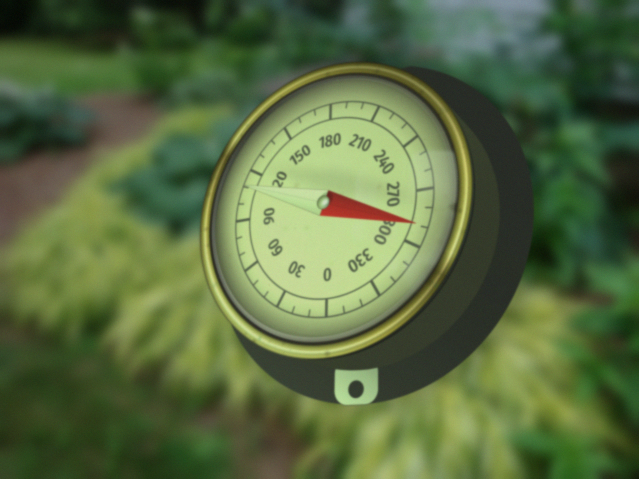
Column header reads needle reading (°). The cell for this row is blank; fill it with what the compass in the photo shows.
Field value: 290 °
